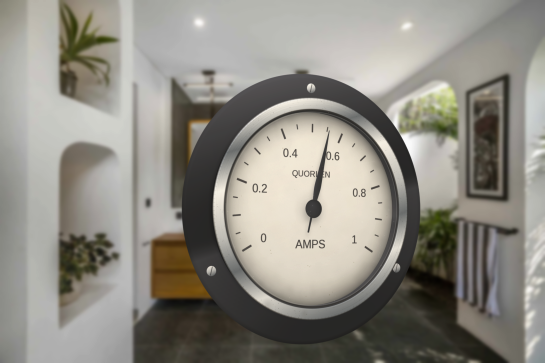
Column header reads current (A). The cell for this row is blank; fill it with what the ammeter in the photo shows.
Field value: 0.55 A
